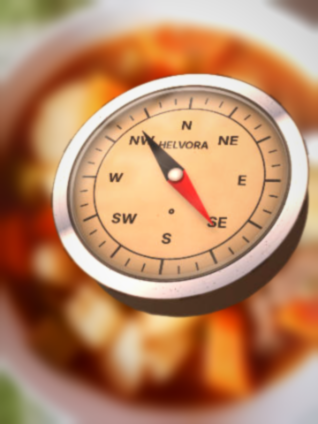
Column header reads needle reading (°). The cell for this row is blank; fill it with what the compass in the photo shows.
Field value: 140 °
